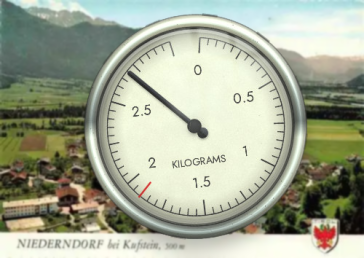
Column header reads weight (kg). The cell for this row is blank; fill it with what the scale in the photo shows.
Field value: 2.7 kg
